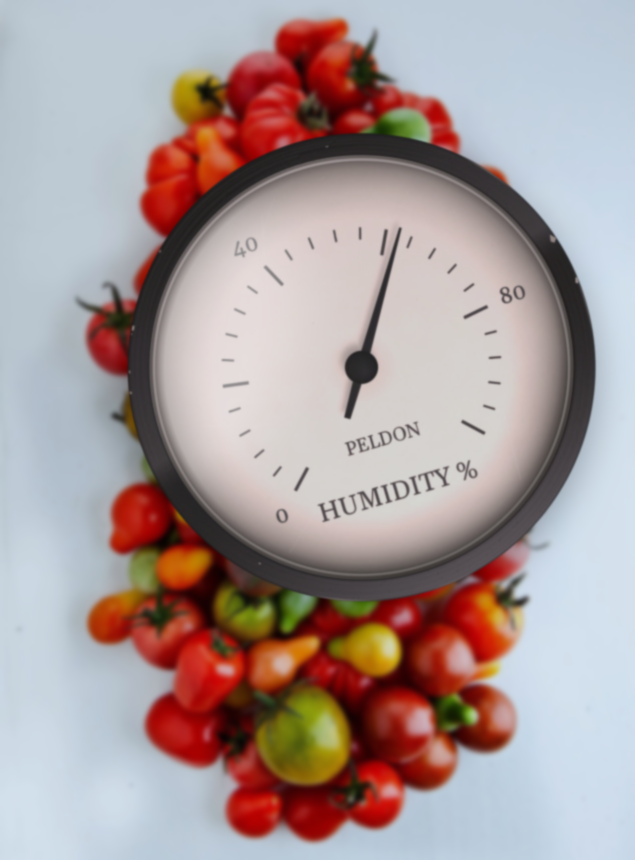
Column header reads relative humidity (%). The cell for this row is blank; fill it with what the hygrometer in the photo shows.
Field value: 62 %
